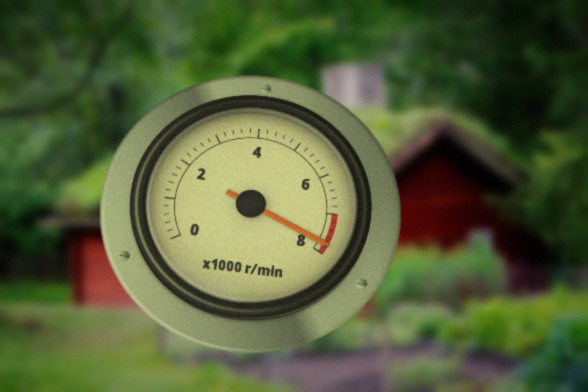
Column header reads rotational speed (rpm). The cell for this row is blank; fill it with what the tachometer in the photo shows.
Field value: 7800 rpm
